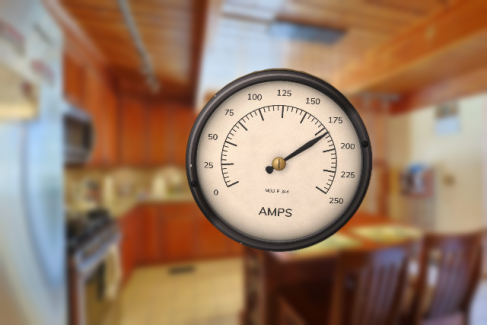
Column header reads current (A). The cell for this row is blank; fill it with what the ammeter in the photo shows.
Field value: 180 A
